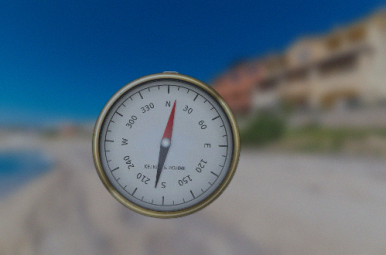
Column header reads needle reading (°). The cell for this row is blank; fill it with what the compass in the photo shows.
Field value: 10 °
